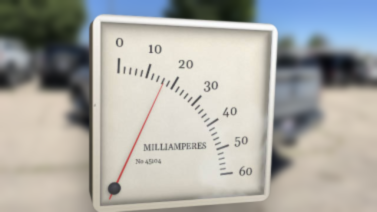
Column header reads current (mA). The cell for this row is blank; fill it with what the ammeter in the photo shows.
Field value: 16 mA
